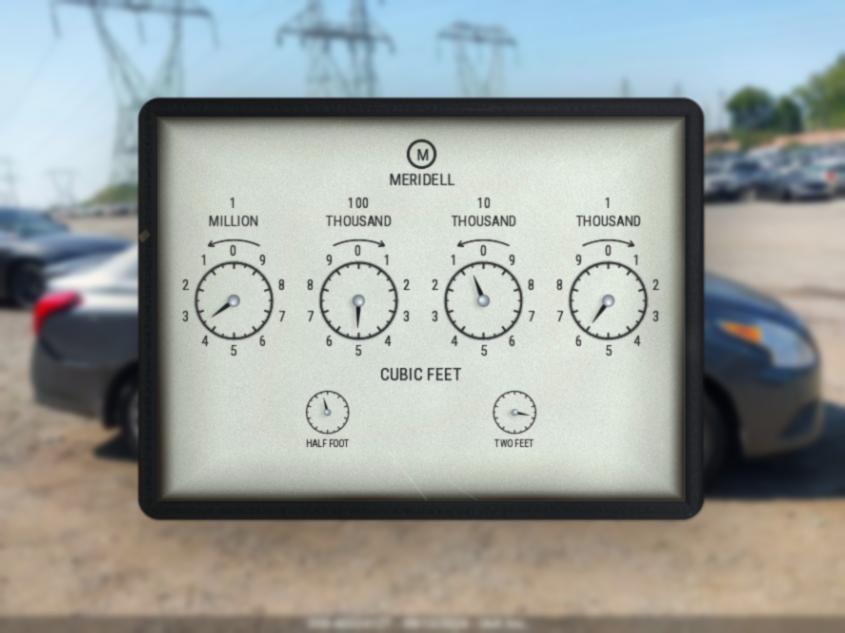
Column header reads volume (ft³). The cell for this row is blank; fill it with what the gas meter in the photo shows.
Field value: 350600 ft³
